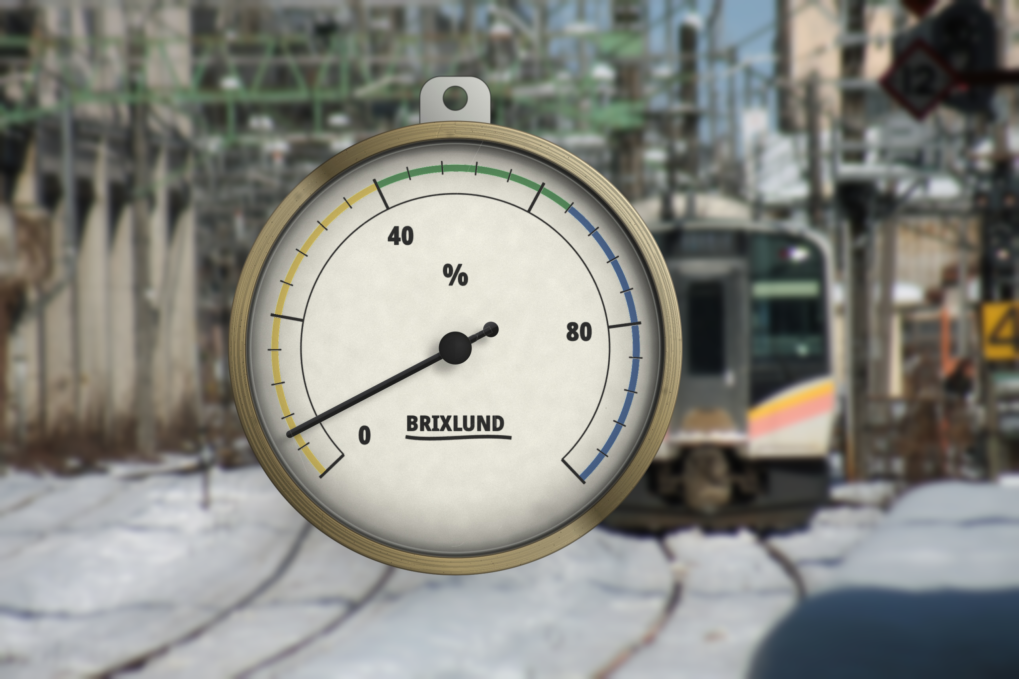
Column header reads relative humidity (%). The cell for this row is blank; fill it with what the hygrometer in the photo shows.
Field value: 6 %
